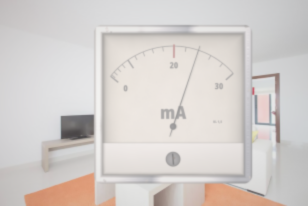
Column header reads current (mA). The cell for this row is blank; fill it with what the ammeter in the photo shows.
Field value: 24 mA
